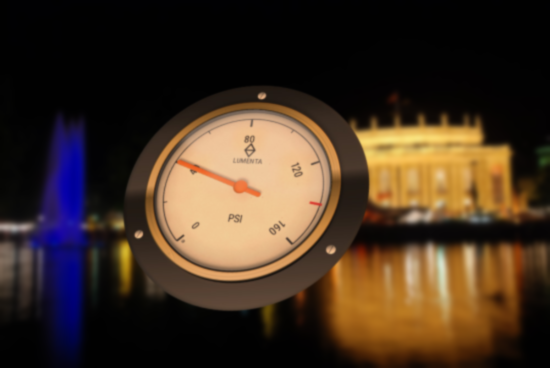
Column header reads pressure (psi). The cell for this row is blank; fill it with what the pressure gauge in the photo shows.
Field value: 40 psi
